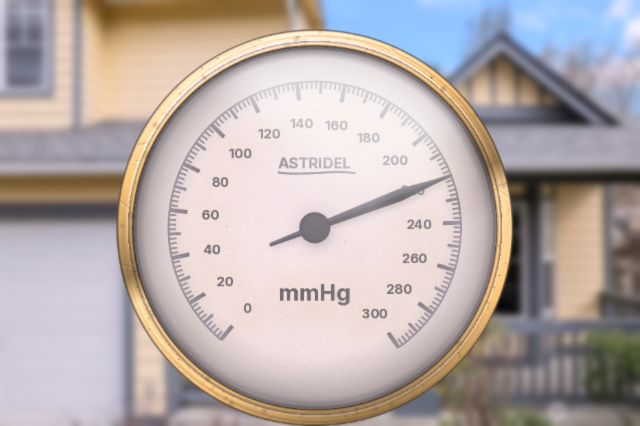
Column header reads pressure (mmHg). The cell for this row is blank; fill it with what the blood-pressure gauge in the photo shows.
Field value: 220 mmHg
